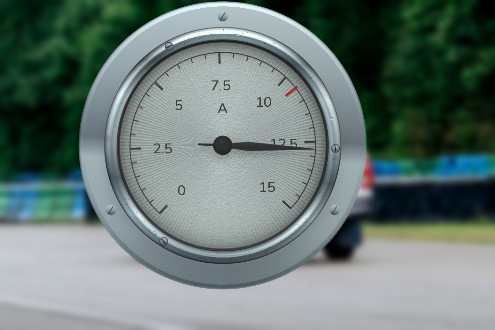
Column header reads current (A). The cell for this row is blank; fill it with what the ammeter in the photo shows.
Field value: 12.75 A
